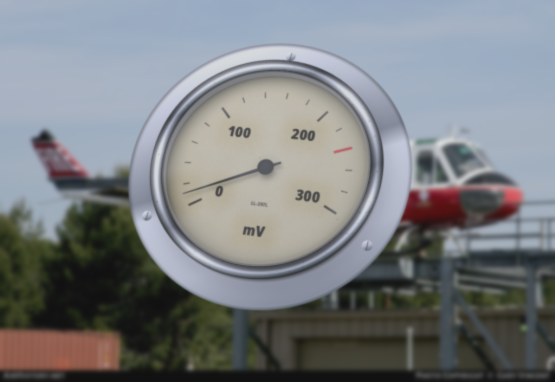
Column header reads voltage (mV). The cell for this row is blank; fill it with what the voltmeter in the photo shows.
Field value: 10 mV
